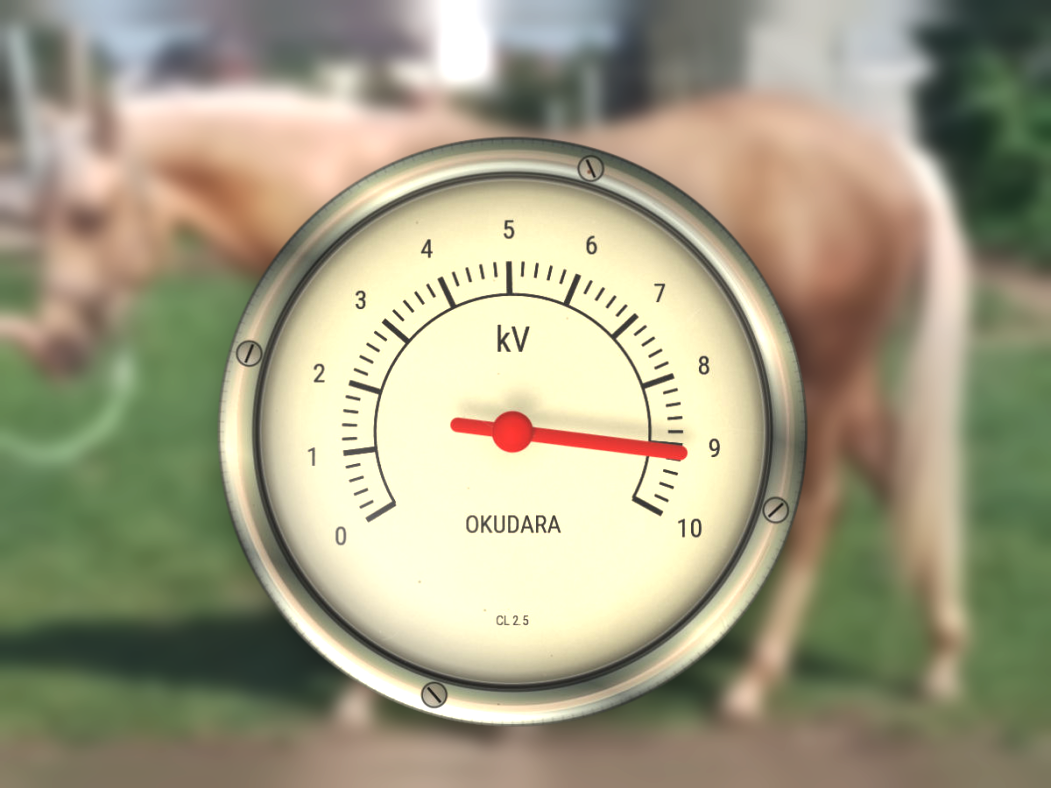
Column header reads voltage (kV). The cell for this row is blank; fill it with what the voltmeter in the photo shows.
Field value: 9.1 kV
